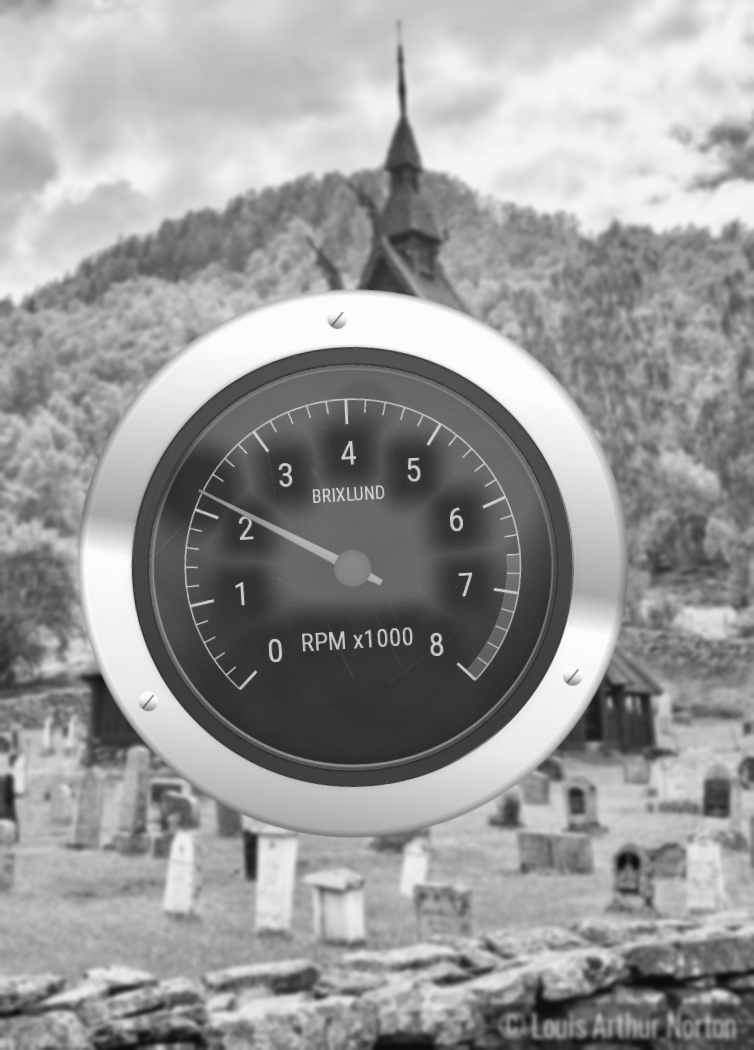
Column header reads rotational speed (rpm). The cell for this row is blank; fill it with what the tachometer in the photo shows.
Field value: 2200 rpm
